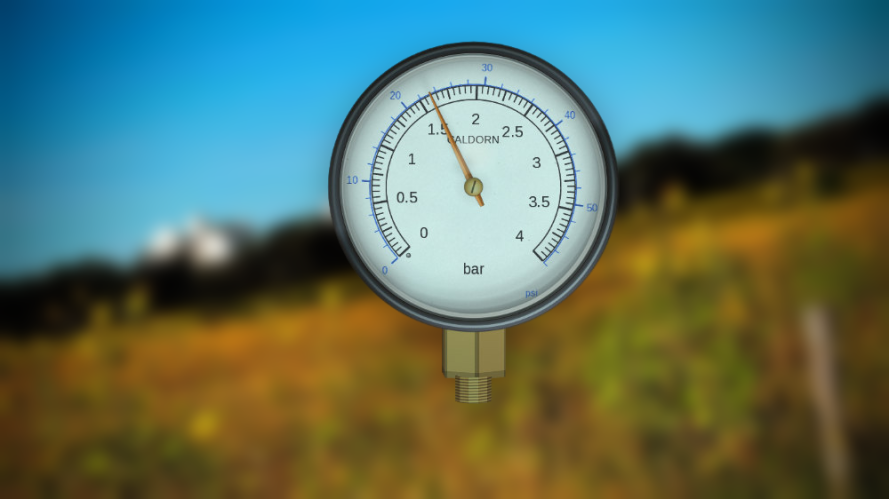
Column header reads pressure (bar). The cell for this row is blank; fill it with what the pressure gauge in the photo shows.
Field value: 1.6 bar
